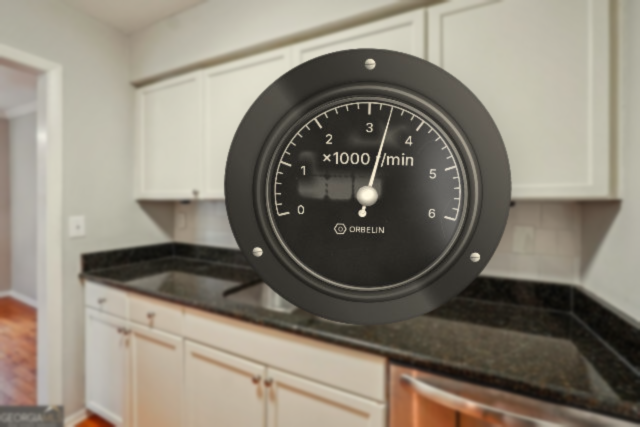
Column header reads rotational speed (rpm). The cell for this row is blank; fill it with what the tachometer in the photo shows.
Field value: 3400 rpm
